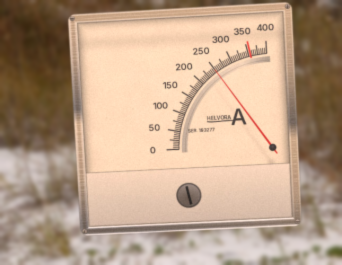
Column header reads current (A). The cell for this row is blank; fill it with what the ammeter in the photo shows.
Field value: 250 A
